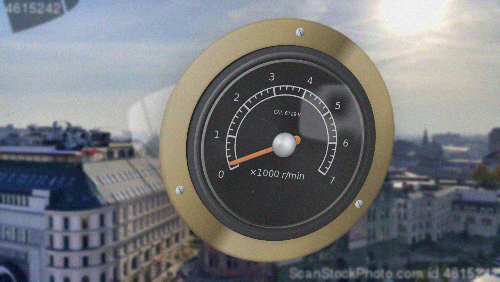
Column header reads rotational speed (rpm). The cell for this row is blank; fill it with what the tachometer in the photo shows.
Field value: 200 rpm
